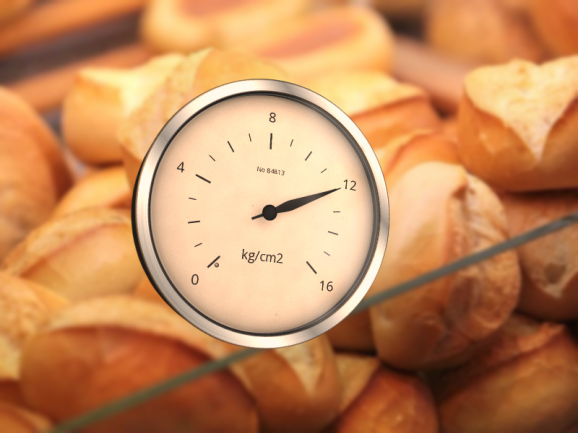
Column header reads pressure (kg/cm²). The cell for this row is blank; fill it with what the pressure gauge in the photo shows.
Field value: 12 kg/cm²
